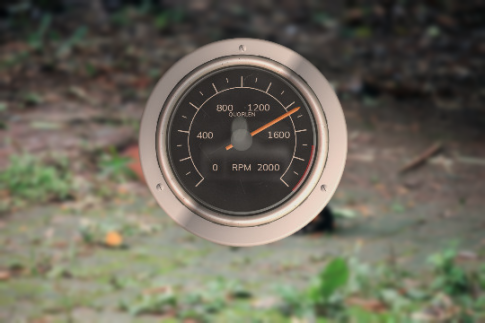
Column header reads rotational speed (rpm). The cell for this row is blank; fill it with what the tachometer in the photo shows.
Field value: 1450 rpm
